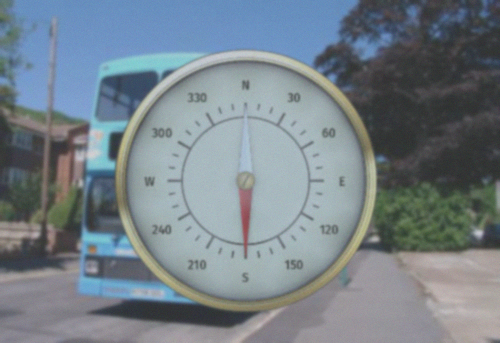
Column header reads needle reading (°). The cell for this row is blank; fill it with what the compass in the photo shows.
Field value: 180 °
